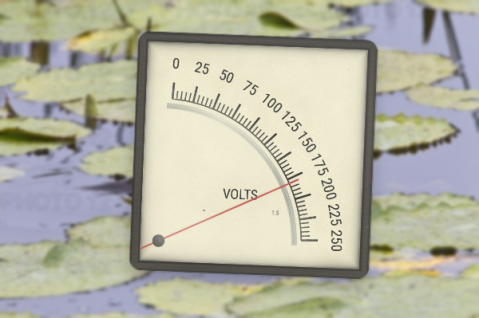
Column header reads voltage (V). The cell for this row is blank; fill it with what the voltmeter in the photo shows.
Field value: 180 V
